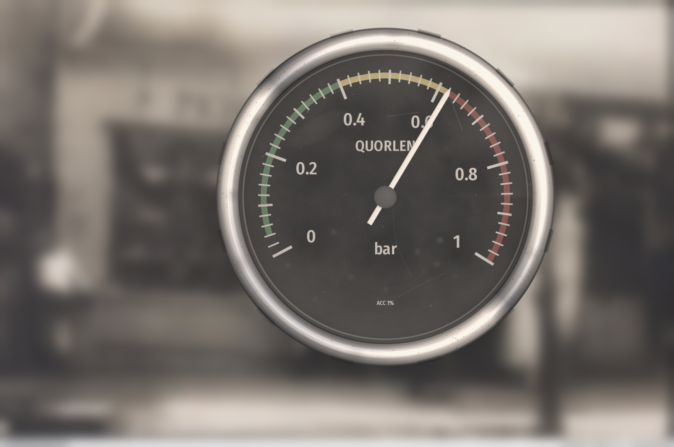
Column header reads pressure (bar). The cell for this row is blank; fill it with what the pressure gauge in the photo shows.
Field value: 0.62 bar
